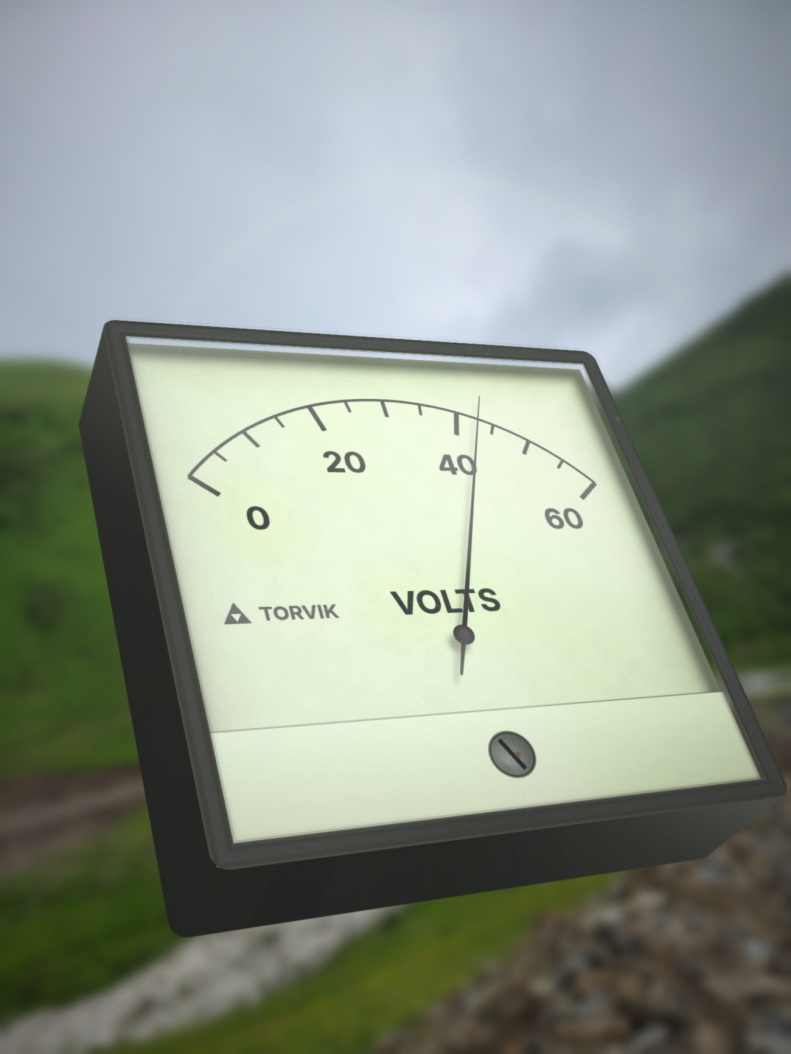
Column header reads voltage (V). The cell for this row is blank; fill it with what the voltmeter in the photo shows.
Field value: 42.5 V
